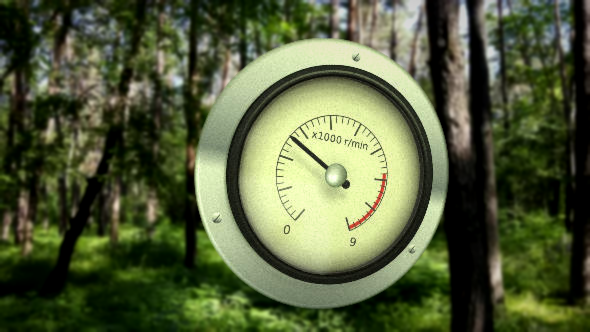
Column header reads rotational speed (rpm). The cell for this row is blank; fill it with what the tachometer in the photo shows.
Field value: 2600 rpm
